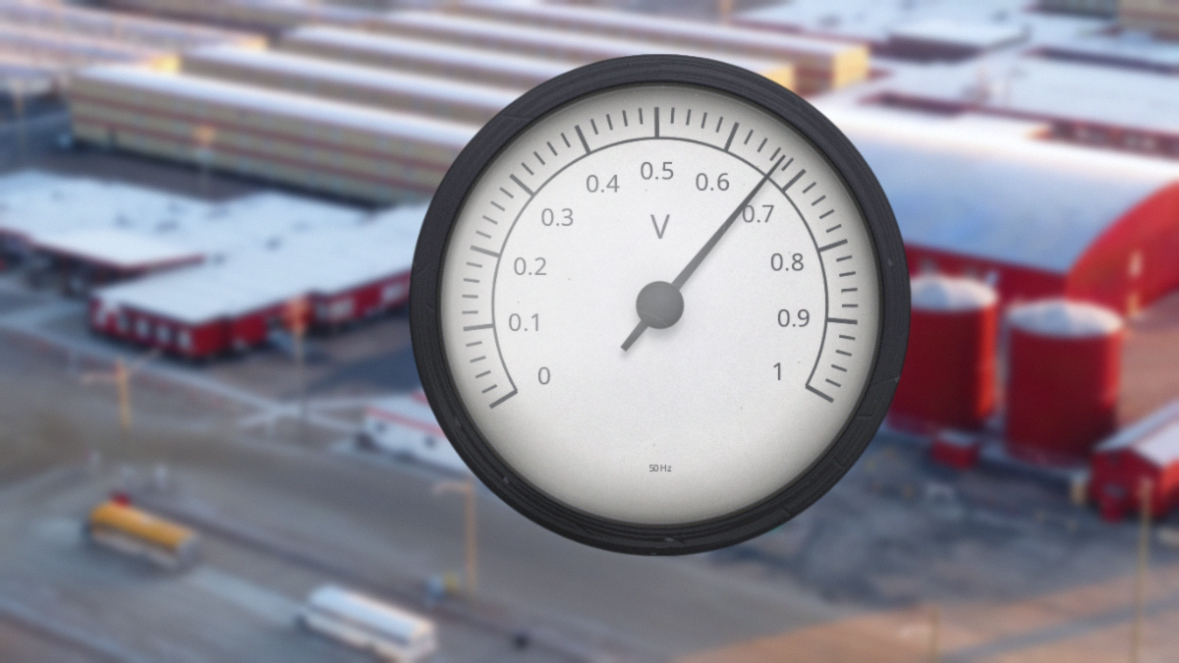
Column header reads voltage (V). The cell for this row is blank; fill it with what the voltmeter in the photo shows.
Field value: 0.67 V
